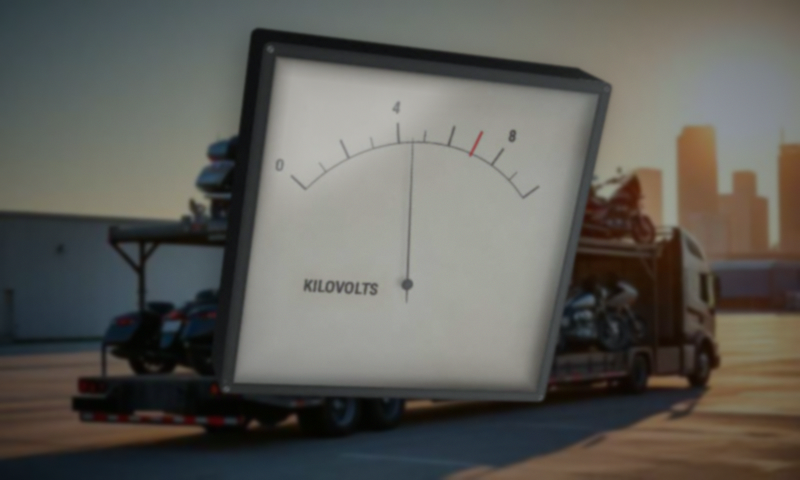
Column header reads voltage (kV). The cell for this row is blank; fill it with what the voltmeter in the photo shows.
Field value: 4.5 kV
